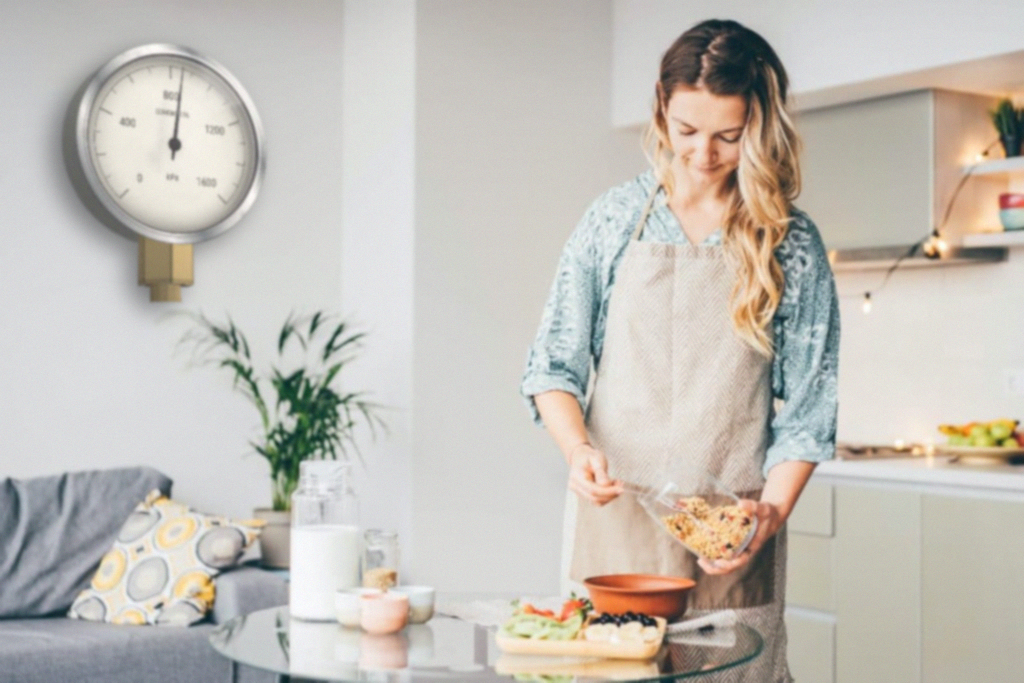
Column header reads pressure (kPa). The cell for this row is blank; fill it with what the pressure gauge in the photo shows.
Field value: 850 kPa
